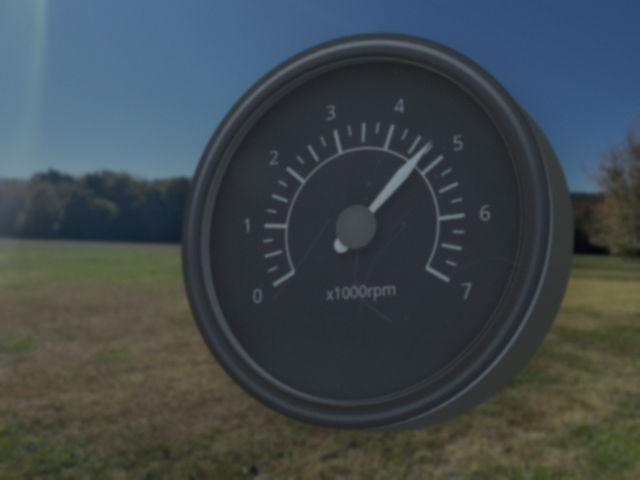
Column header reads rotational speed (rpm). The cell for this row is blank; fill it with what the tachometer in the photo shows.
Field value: 4750 rpm
